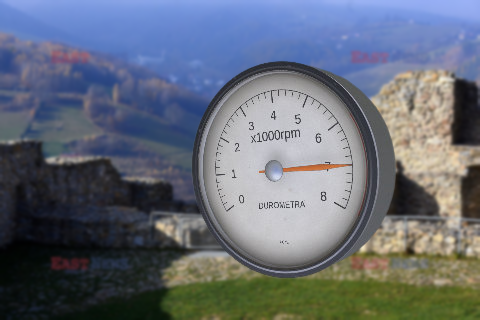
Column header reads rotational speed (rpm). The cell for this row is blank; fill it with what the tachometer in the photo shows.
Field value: 7000 rpm
